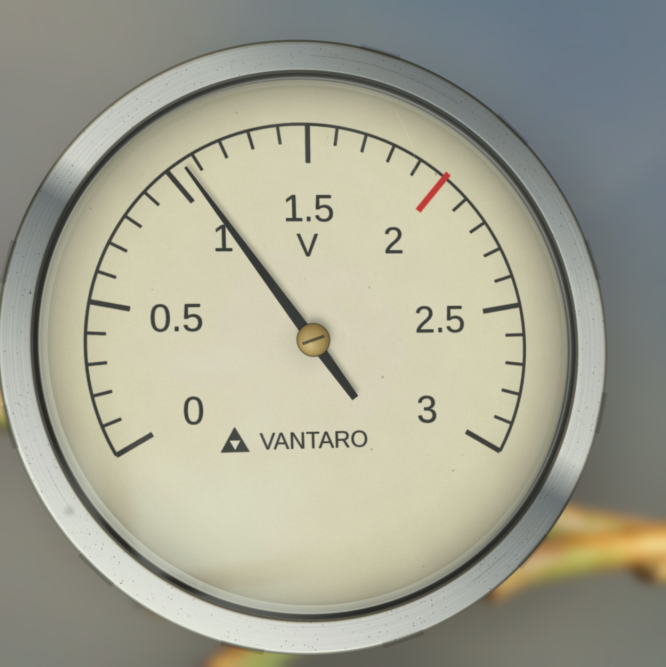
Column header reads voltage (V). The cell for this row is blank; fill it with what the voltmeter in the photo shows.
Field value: 1.05 V
